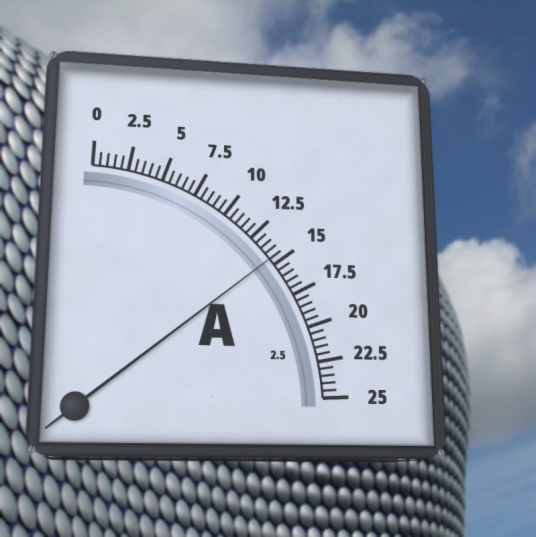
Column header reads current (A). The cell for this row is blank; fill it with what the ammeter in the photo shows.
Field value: 14.5 A
